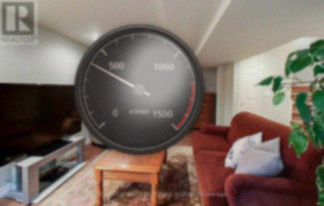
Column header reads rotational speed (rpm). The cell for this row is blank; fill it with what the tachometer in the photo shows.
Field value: 400 rpm
